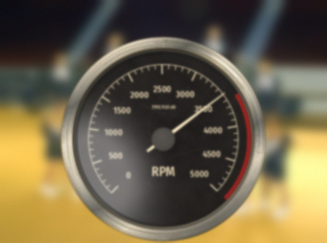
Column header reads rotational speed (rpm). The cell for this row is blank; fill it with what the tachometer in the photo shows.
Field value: 3500 rpm
